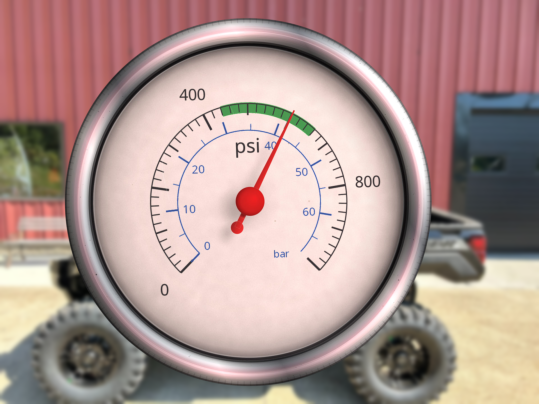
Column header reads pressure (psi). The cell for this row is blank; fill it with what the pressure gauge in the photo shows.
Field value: 600 psi
